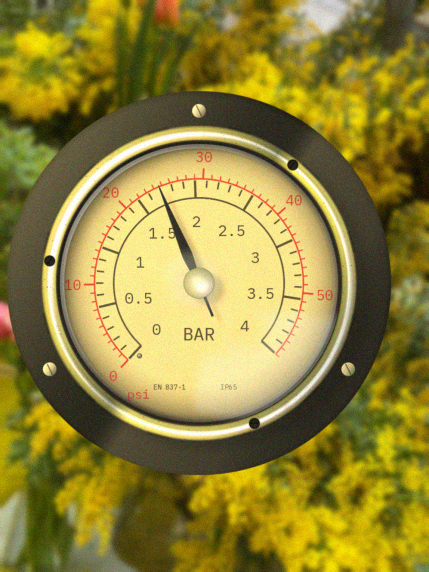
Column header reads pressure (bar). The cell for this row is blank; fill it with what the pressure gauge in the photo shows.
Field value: 1.7 bar
